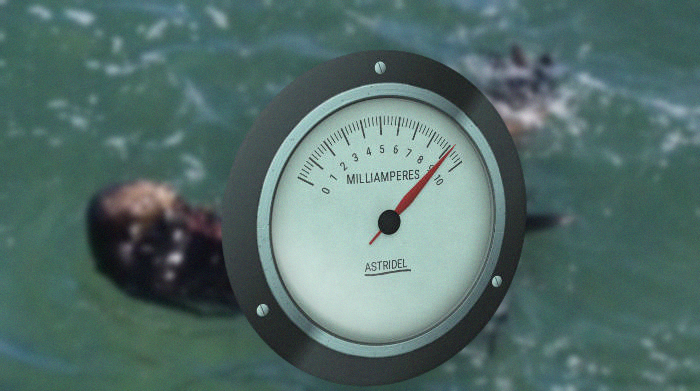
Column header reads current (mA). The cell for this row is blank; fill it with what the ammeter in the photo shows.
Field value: 9 mA
